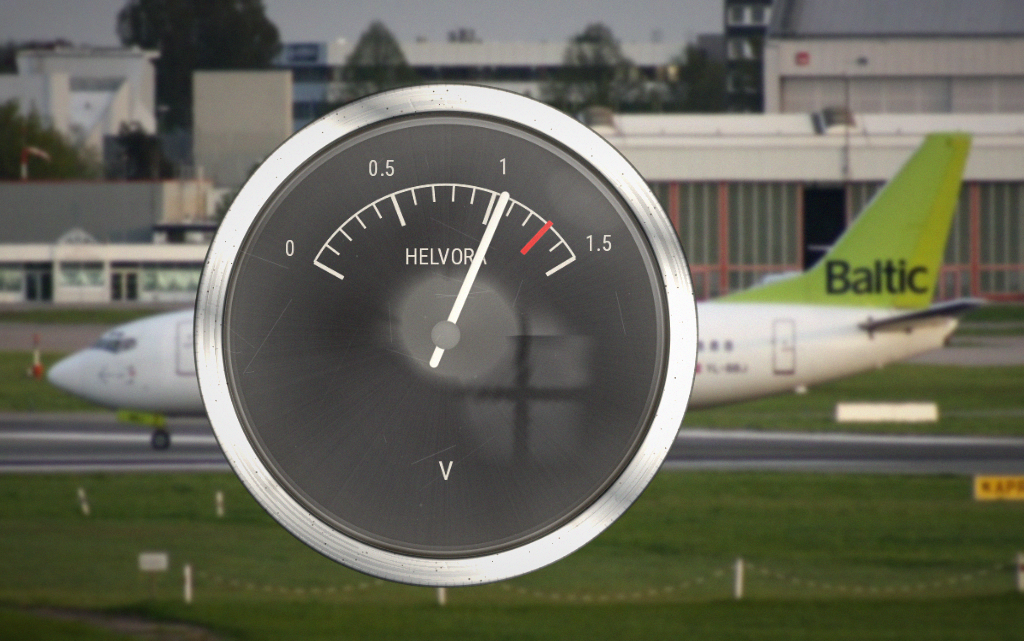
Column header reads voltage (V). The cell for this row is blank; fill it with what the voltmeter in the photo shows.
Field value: 1.05 V
